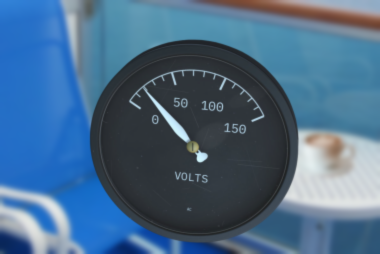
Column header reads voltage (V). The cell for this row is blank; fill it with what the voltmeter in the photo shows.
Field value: 20 V
